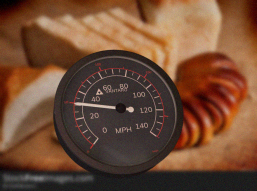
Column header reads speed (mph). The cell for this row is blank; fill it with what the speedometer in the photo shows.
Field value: 30 mph
